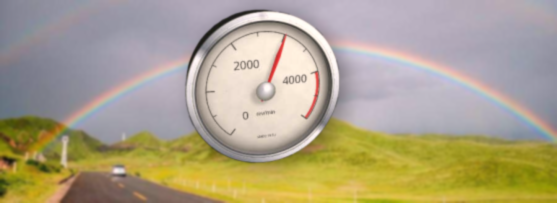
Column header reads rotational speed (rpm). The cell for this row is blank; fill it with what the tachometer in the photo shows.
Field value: 3000 rpm
